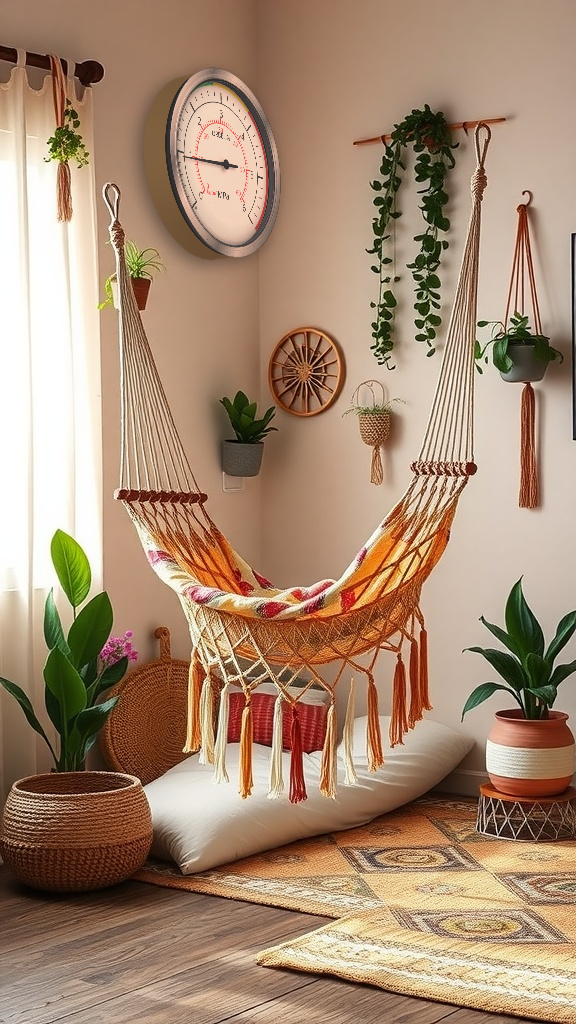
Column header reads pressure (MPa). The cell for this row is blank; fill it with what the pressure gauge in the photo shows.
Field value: 0.9 MPa
